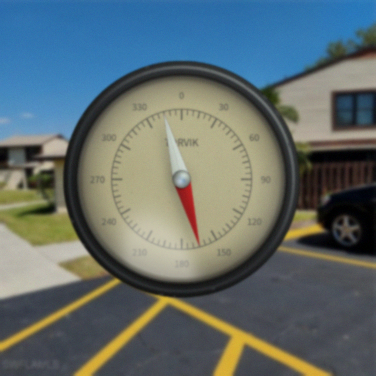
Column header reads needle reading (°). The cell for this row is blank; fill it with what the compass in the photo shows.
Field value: 165 °
